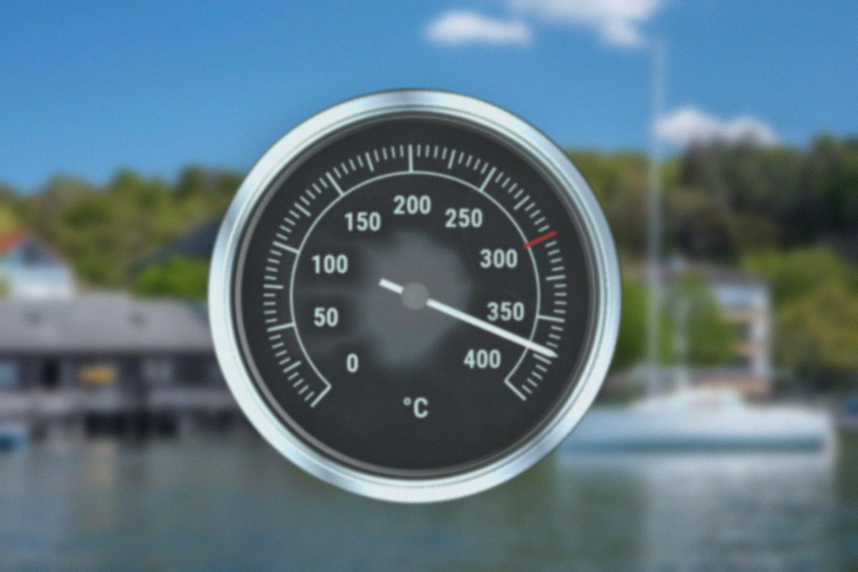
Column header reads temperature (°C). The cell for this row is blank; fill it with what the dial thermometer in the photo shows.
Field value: 370 °C
